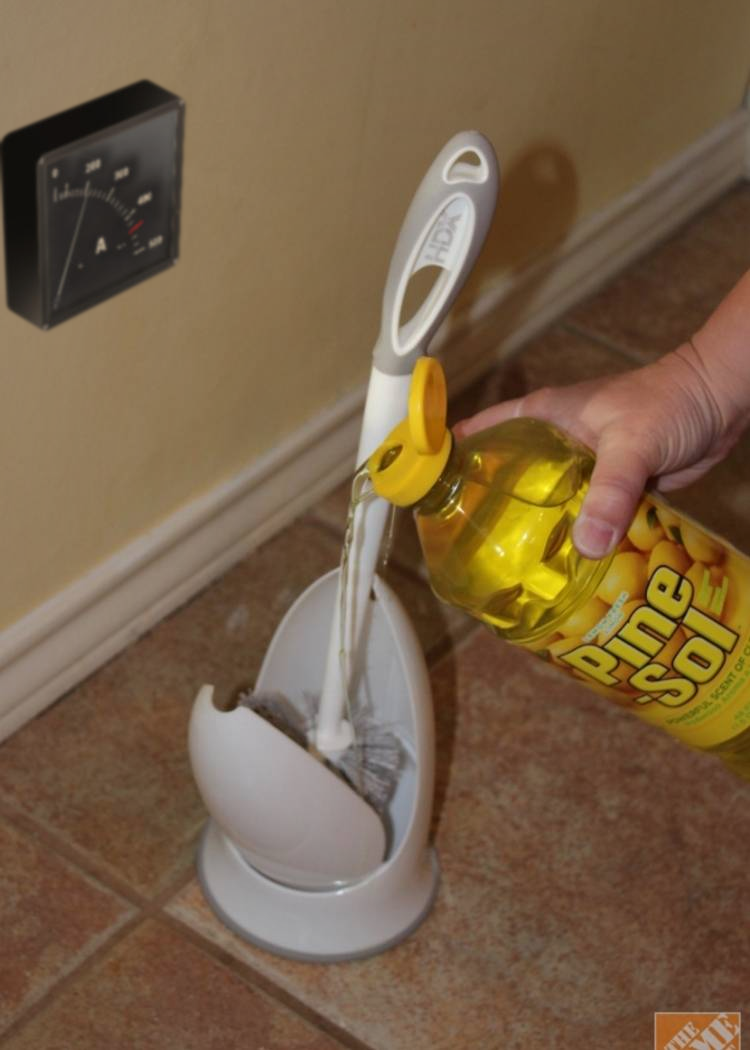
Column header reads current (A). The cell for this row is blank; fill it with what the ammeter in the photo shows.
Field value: 200 A
